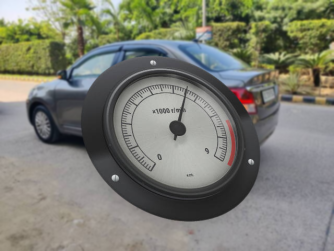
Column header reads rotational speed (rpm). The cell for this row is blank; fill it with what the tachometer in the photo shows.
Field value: 5500 rpm
